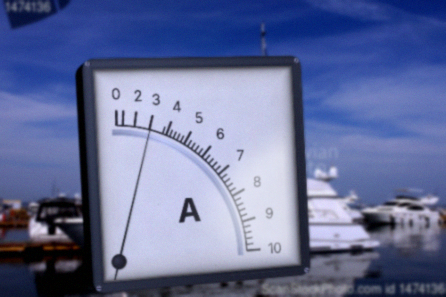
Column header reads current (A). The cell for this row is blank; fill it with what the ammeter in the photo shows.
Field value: 3 A
